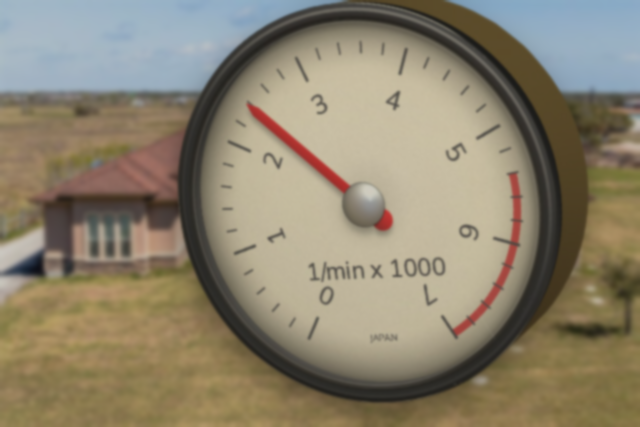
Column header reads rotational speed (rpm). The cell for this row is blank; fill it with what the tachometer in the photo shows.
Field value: 2400 rpm
